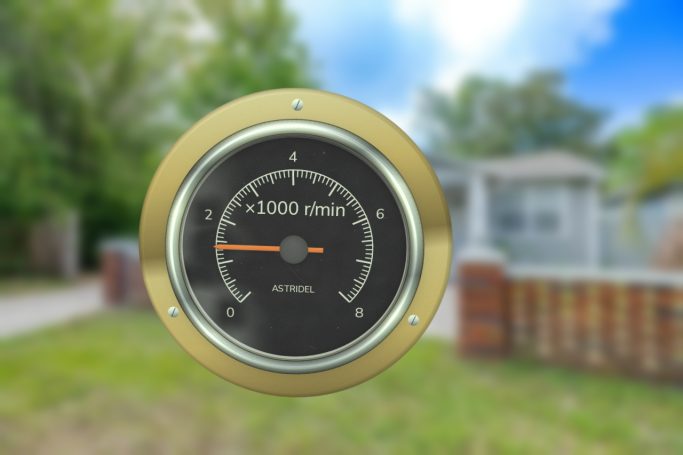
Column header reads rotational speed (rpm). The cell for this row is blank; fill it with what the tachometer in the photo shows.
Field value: 1400 rpm
